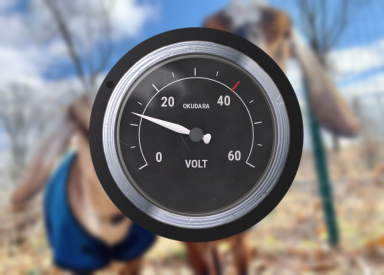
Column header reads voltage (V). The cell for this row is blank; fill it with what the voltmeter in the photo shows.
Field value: 12.5 V
